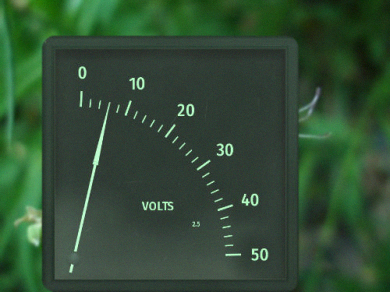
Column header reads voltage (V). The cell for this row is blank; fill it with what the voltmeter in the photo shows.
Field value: 6 V
